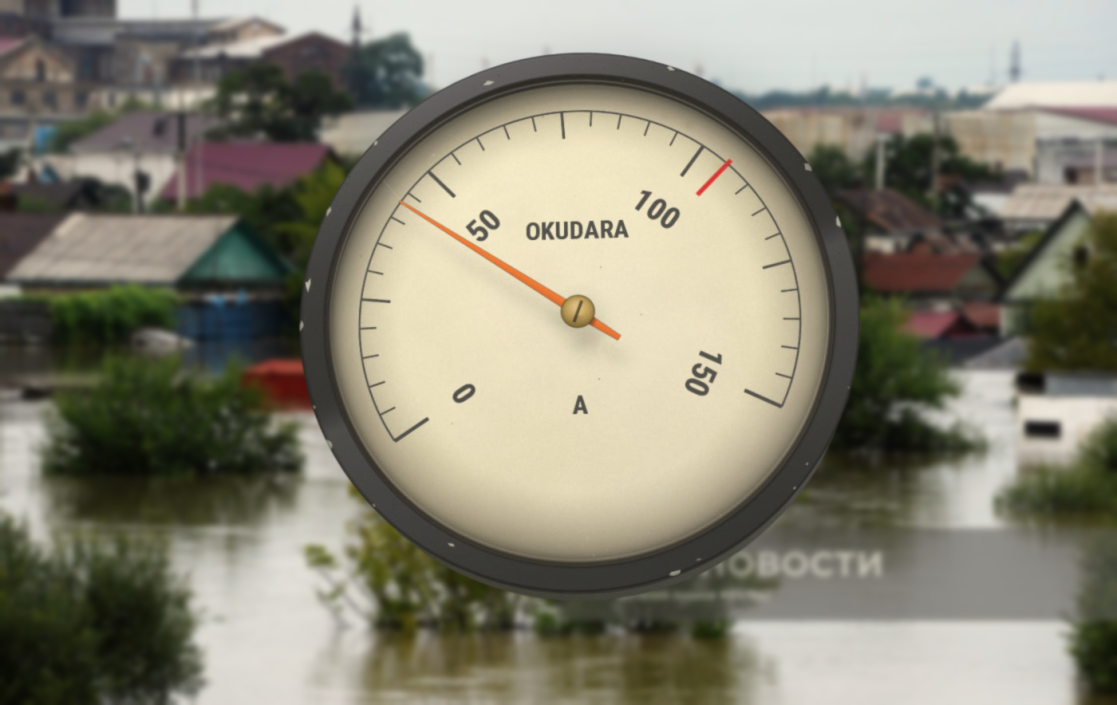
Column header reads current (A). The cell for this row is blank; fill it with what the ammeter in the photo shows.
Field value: 42.5 A
